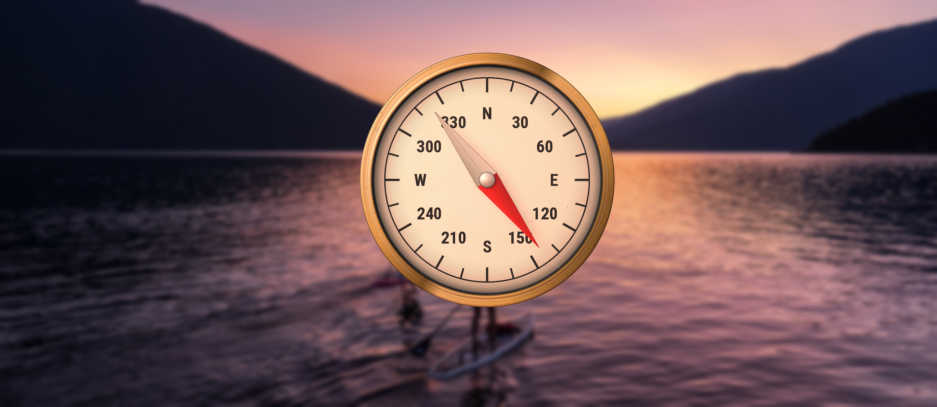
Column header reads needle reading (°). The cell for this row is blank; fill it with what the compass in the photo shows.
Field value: 142.5 °
